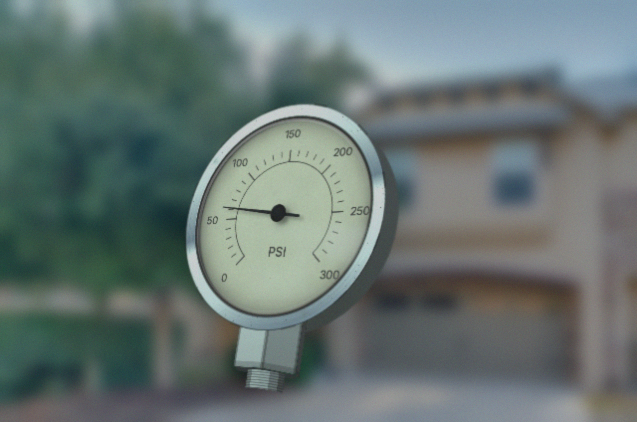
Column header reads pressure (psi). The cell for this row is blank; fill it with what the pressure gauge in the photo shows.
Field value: 60 psi
